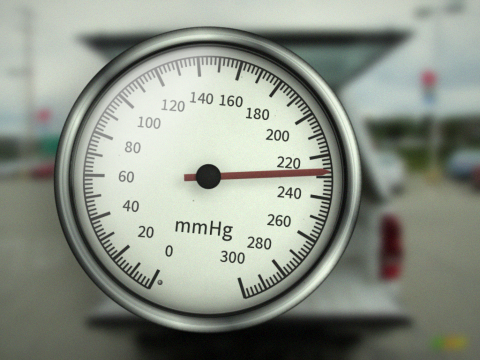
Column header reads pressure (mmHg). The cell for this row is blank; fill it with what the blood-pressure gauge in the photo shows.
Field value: 228 mmHg
